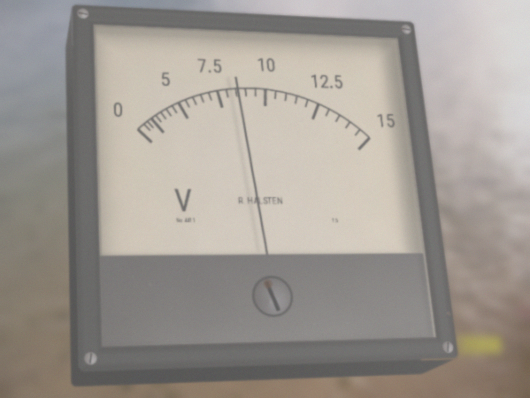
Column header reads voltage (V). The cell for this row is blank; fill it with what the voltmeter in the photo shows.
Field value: 8.5 V
